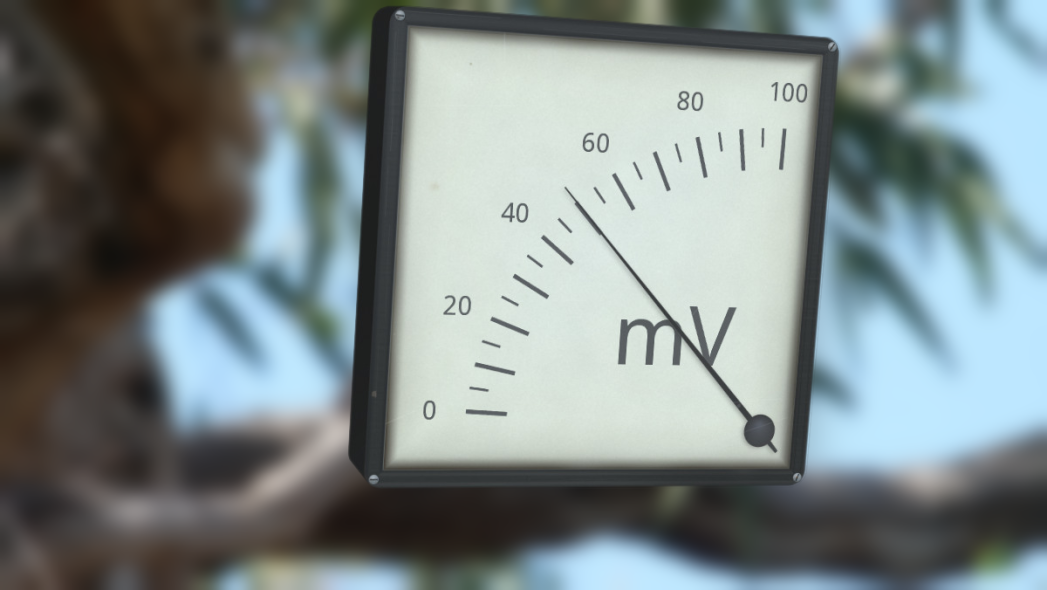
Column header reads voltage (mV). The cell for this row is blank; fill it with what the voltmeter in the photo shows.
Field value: 50 mV
